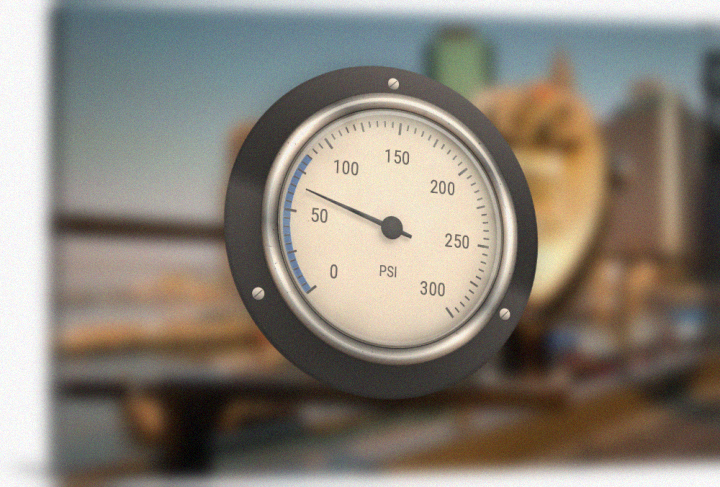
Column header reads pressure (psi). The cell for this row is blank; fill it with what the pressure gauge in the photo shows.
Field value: 65 psi
